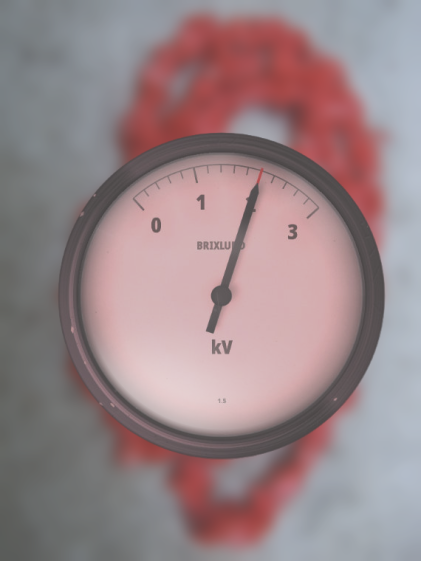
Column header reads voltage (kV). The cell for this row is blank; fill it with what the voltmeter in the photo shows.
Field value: 2 kV
